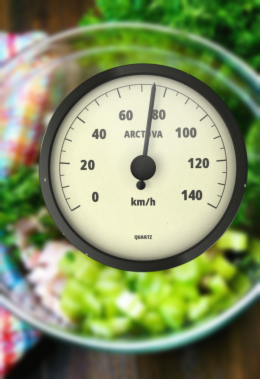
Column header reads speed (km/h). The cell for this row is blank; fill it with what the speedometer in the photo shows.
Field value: 75 km/h
